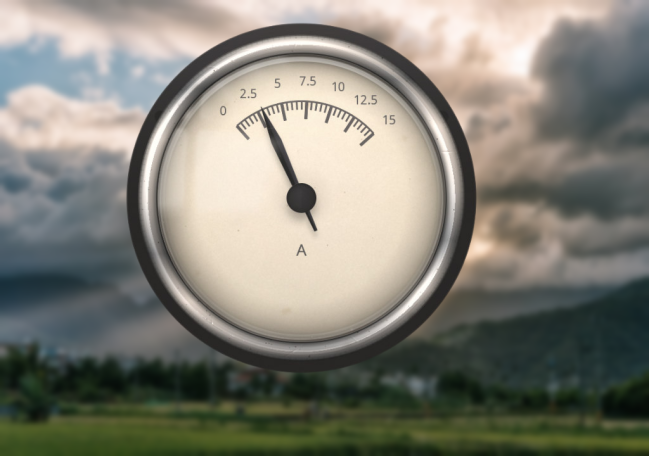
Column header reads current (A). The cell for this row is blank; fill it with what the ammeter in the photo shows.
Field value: 3 A
